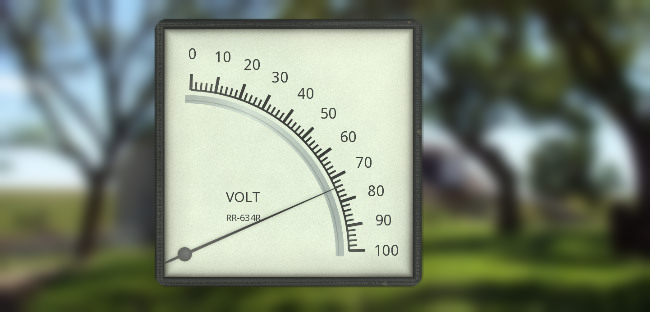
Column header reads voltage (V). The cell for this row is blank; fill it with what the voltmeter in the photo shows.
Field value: 74 V
